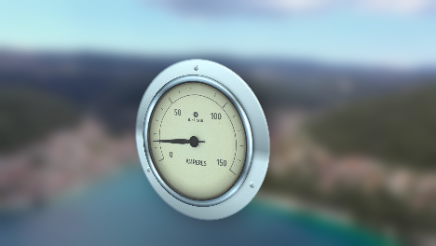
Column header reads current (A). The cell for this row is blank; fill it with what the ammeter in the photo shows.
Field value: 15 A
